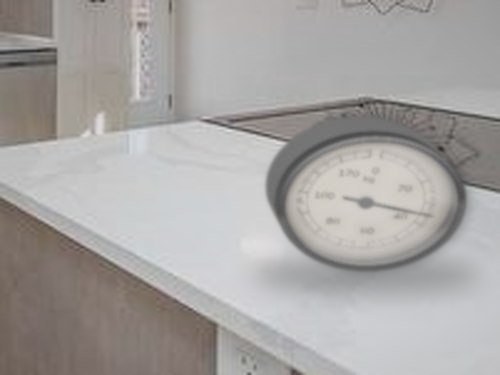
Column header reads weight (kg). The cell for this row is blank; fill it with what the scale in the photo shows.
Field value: 35 kg
